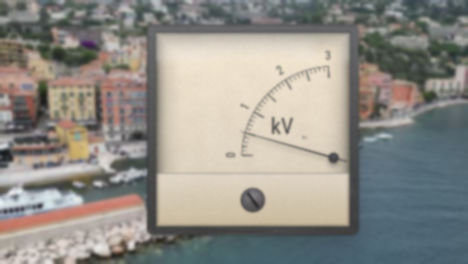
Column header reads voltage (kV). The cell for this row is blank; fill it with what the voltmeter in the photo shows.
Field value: 0.5 kV
